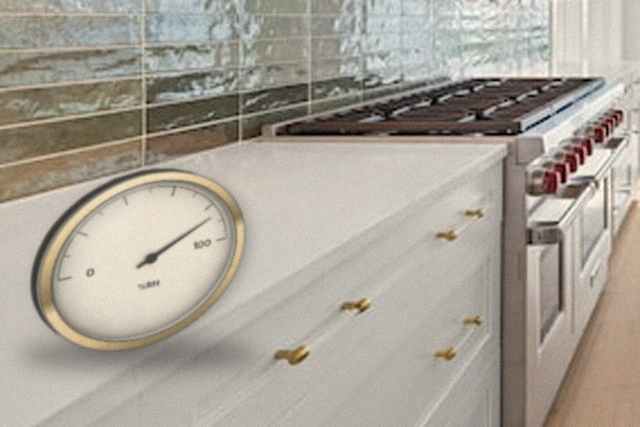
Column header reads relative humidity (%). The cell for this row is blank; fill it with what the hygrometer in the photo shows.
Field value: 85 %
